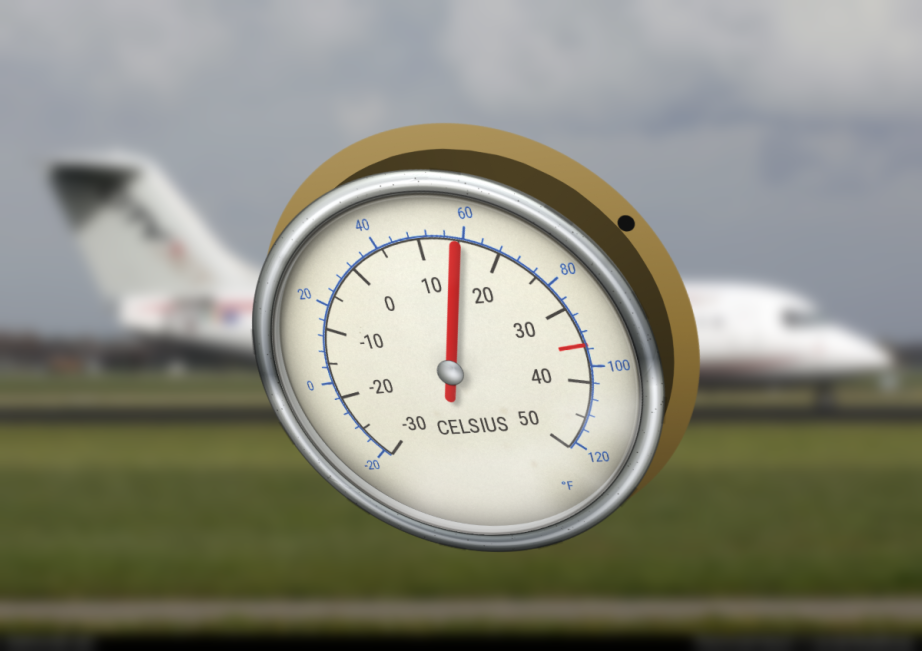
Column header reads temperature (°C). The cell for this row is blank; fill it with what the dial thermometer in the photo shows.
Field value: 15 °C
